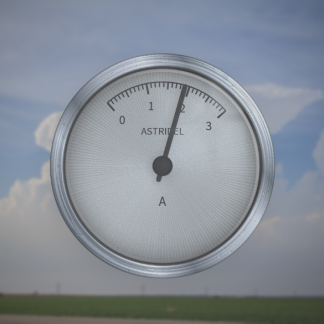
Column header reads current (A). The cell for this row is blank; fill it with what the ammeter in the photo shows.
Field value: 1.9 A
